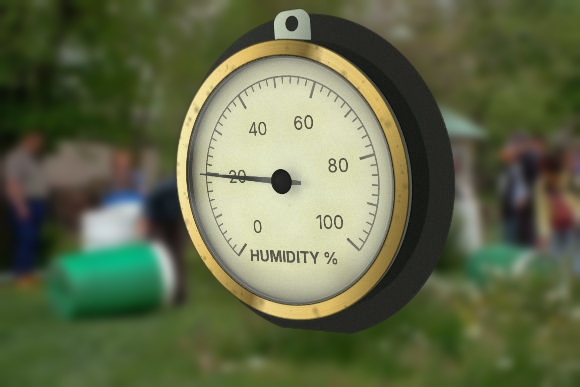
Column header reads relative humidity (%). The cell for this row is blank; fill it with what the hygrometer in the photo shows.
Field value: 20 %
